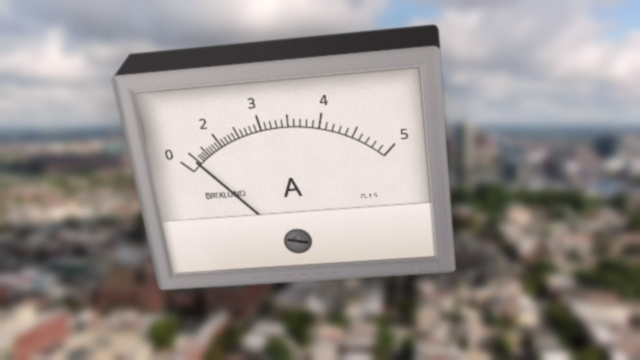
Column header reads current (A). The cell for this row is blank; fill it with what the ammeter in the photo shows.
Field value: 1 A
